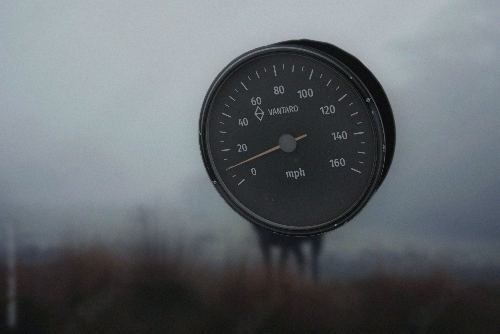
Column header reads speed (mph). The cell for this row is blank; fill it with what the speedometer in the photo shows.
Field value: 10 mph
